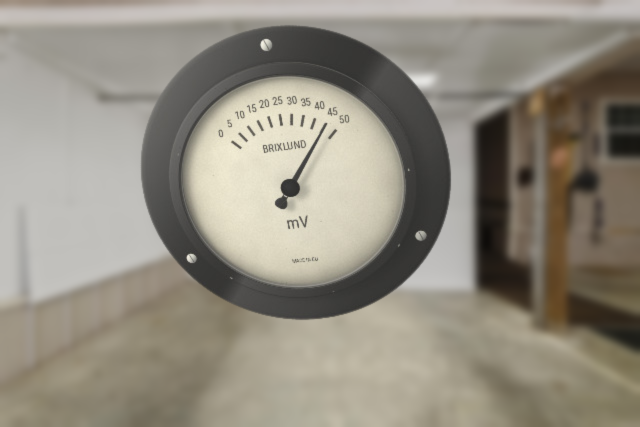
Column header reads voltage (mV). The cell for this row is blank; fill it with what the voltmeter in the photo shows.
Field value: 45 mV
